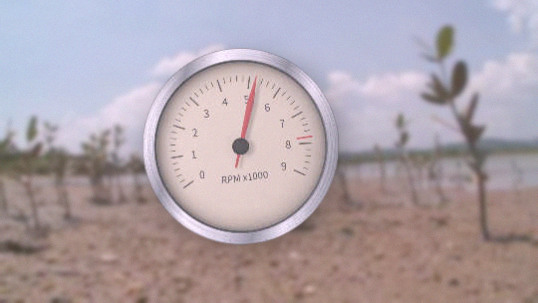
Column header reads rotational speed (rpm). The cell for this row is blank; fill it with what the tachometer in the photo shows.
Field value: 5200 rpm
